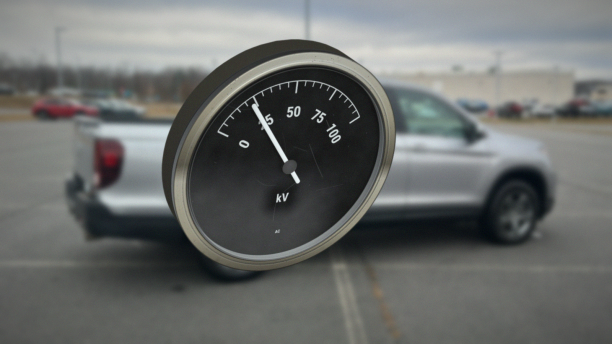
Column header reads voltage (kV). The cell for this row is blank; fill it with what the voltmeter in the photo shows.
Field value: 22.5 kV
